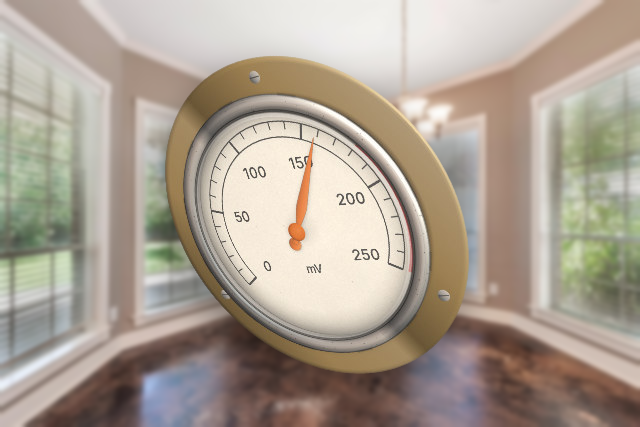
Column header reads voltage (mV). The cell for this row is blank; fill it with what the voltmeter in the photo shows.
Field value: 160 mV
